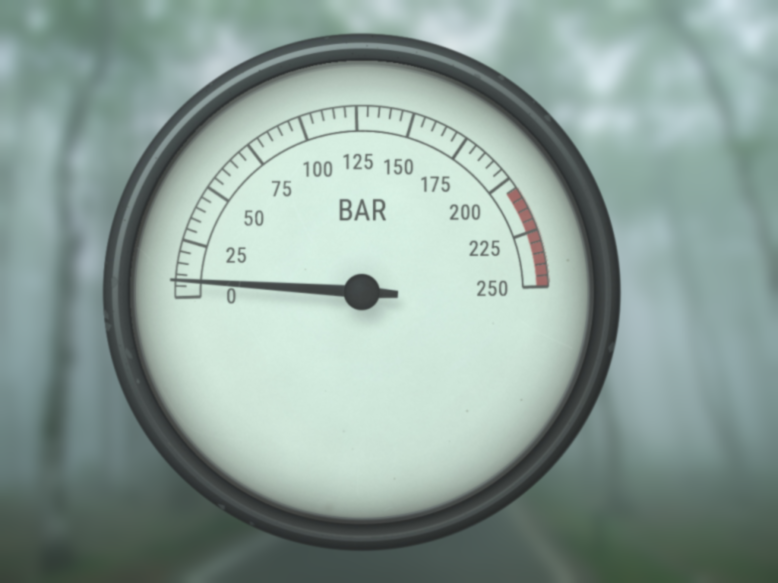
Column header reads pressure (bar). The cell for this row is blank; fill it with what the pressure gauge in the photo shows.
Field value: 7.5 bar
